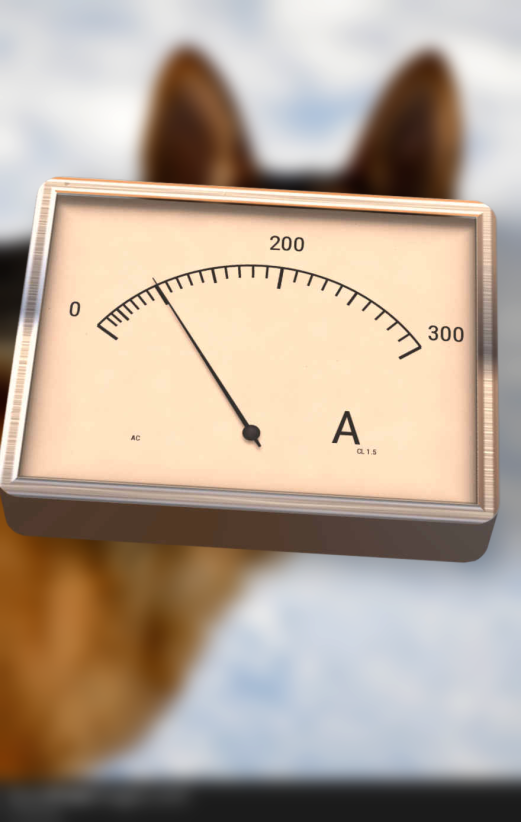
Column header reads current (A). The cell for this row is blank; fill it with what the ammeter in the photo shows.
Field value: 100 A
